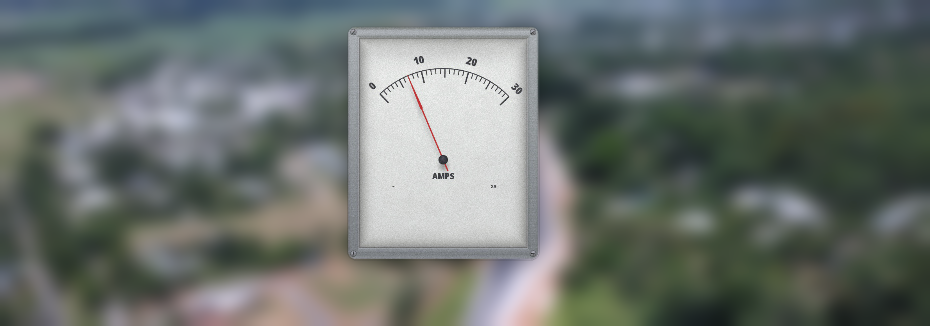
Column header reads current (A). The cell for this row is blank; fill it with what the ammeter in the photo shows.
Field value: 7 A
